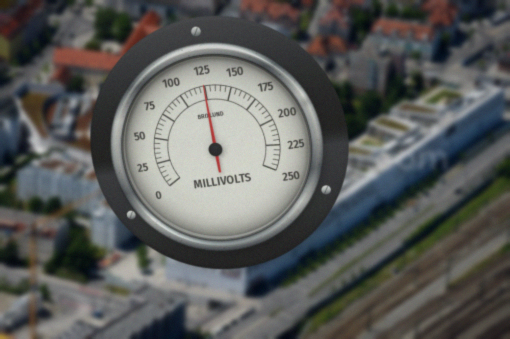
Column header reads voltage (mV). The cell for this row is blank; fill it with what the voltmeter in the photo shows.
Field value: 125 mV
